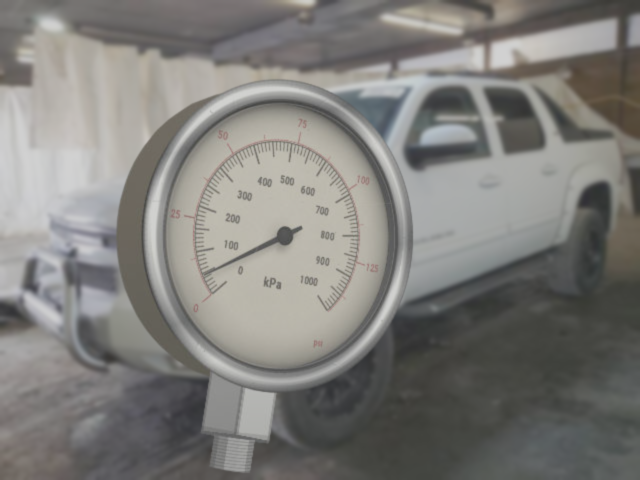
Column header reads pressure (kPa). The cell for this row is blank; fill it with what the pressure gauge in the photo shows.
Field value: 50 kPa
